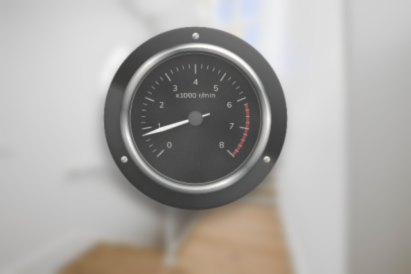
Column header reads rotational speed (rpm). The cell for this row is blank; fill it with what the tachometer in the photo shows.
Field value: 800 rpm
